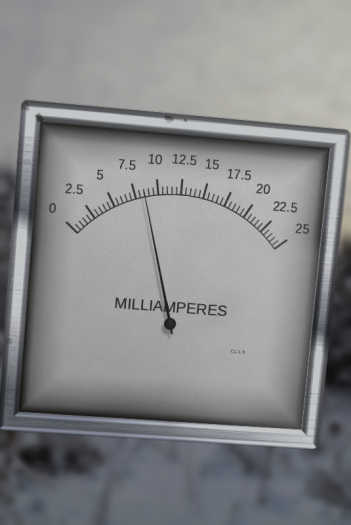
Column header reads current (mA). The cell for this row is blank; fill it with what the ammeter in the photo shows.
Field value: 8.5 mA
